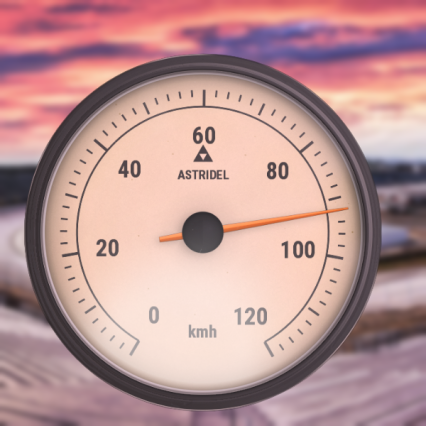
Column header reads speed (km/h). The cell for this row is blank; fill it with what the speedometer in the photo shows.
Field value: 92 km/h
